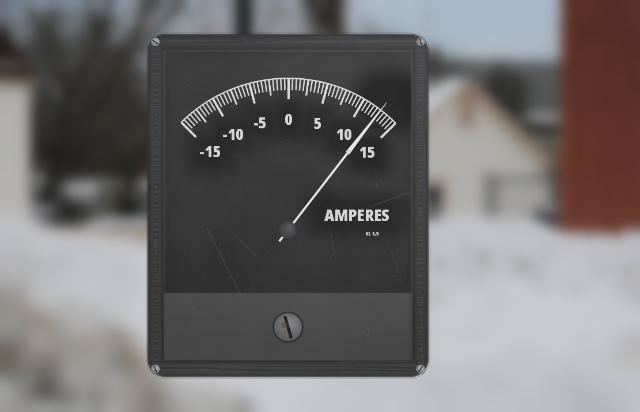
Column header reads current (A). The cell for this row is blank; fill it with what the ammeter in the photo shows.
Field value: 12.5 A
